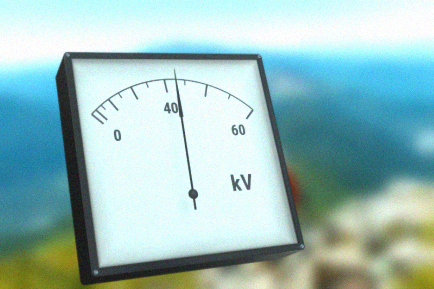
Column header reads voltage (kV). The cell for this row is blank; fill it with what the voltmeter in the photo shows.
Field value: 42.5 kV
